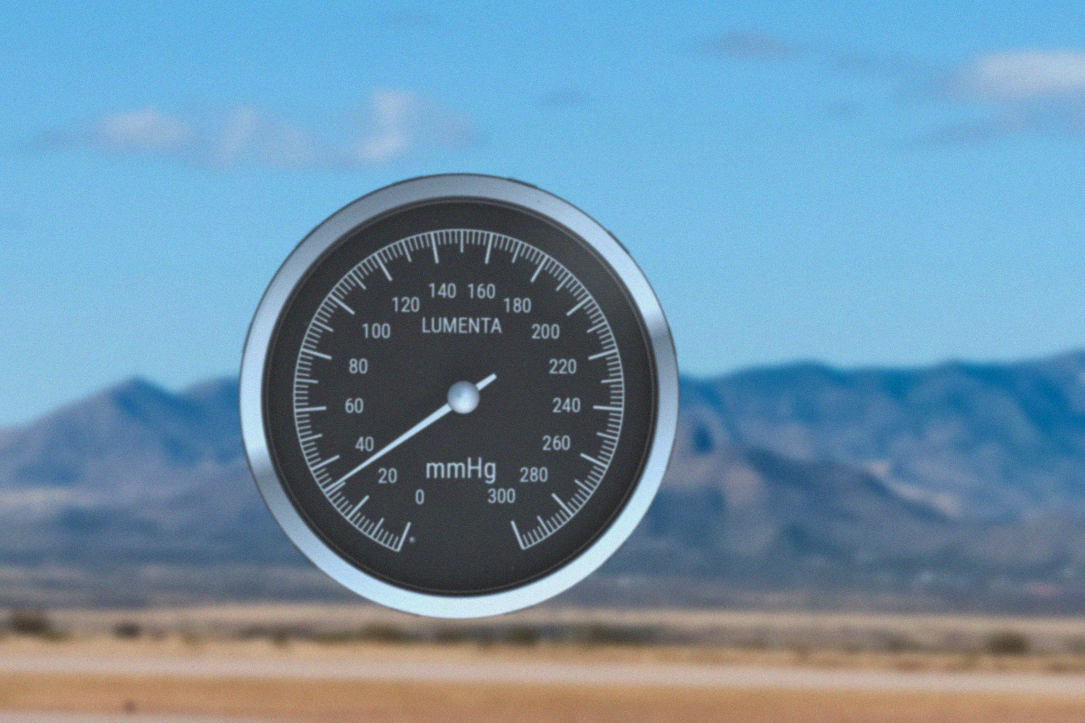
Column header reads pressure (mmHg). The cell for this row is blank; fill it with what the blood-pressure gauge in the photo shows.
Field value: 32 mmHg
